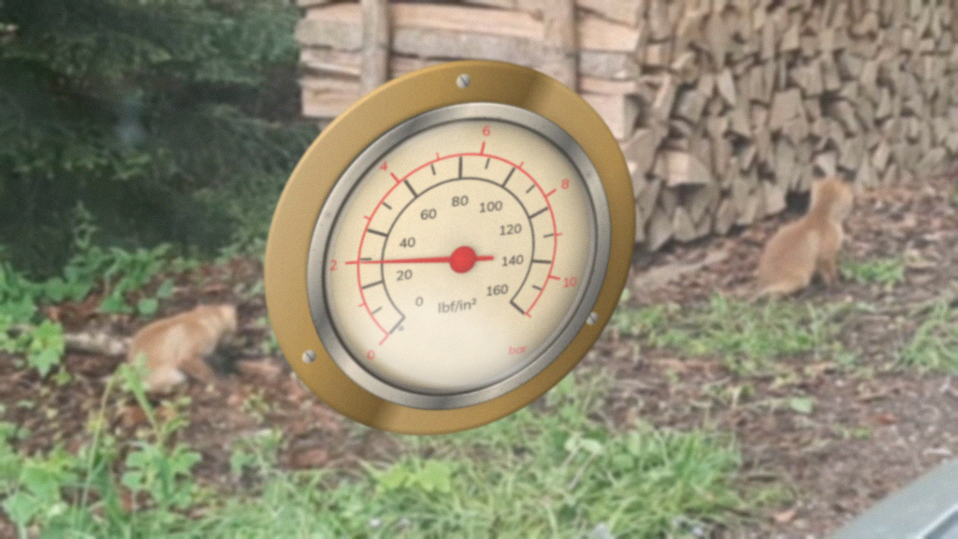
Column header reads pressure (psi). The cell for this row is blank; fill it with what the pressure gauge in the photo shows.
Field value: 30 psi
